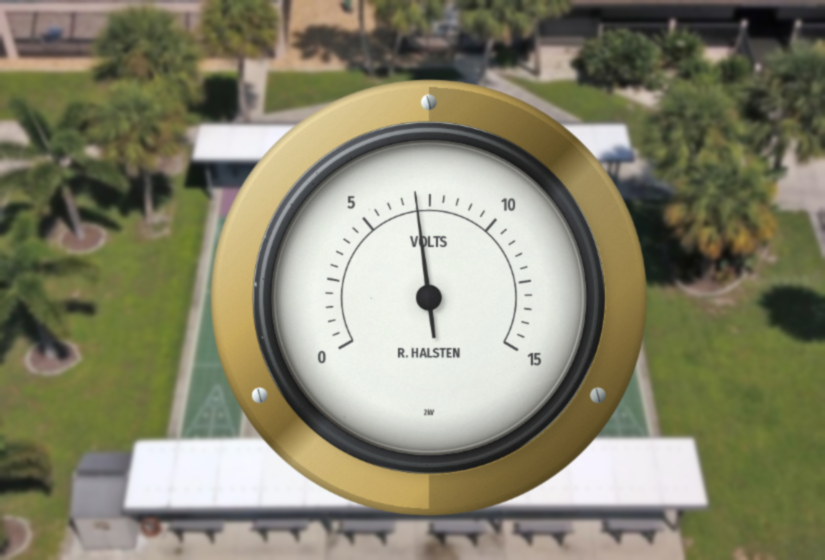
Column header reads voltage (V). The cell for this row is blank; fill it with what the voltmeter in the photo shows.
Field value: 7 V
